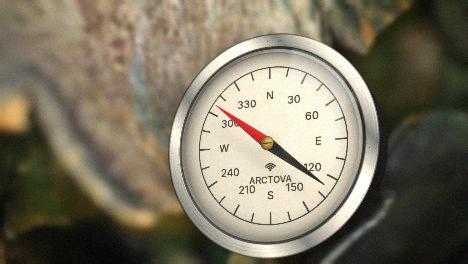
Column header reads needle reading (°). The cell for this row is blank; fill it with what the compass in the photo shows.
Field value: 307.5 °
